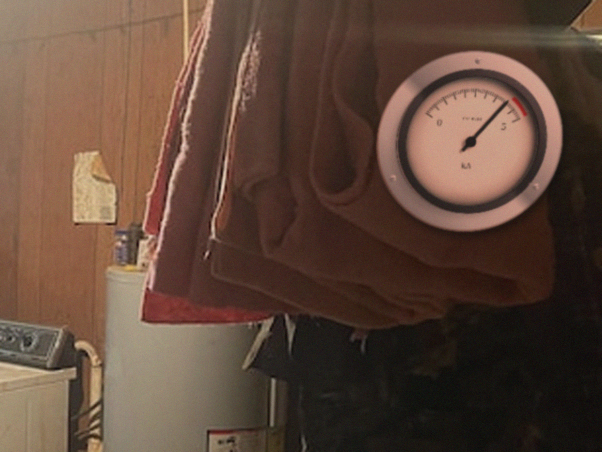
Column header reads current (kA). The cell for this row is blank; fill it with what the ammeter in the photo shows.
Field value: 4 kA
